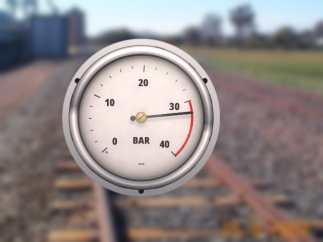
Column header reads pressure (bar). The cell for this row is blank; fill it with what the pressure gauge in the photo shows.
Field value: 32 bar
